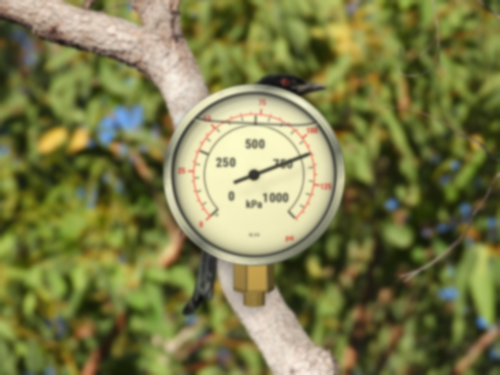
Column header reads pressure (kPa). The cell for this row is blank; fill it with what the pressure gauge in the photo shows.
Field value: 750 kPa
